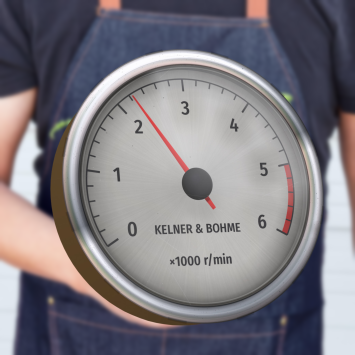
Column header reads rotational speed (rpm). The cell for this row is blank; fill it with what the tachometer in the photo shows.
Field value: 2200 rpm
